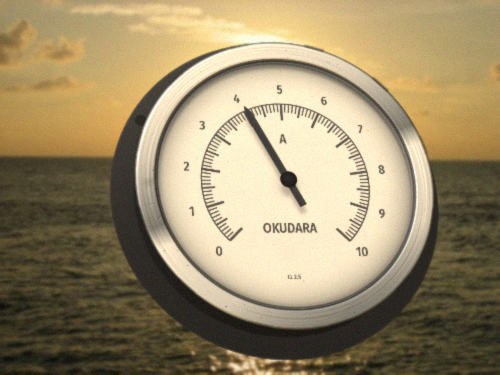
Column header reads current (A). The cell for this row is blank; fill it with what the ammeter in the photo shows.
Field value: 4 A
